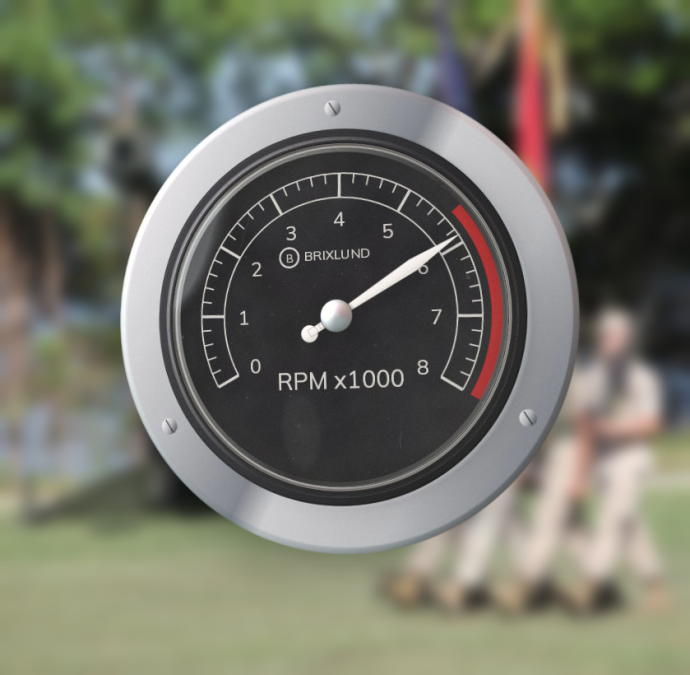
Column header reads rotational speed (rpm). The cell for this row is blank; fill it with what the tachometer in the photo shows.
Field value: 5900 rpm
